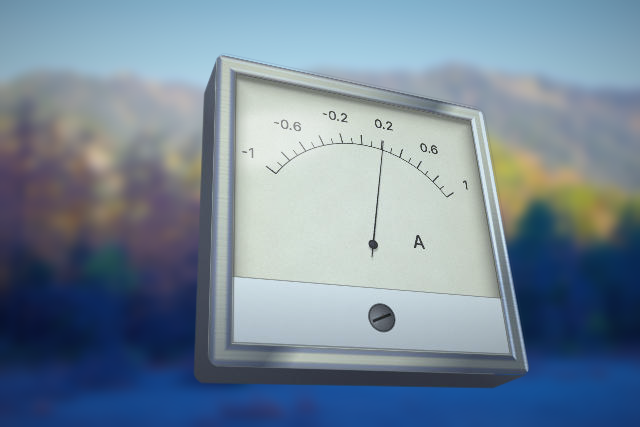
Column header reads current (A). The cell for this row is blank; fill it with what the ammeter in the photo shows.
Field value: 0.2 A
